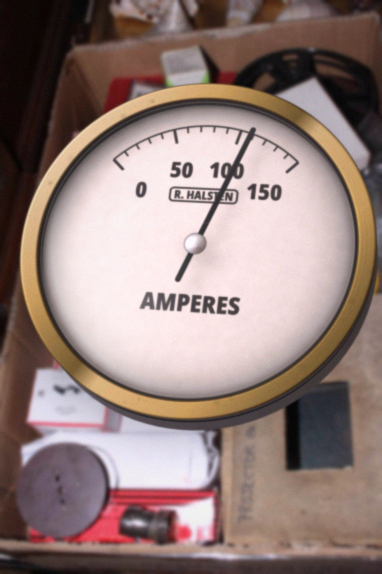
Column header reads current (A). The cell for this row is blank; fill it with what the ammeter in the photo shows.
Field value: 110 A
